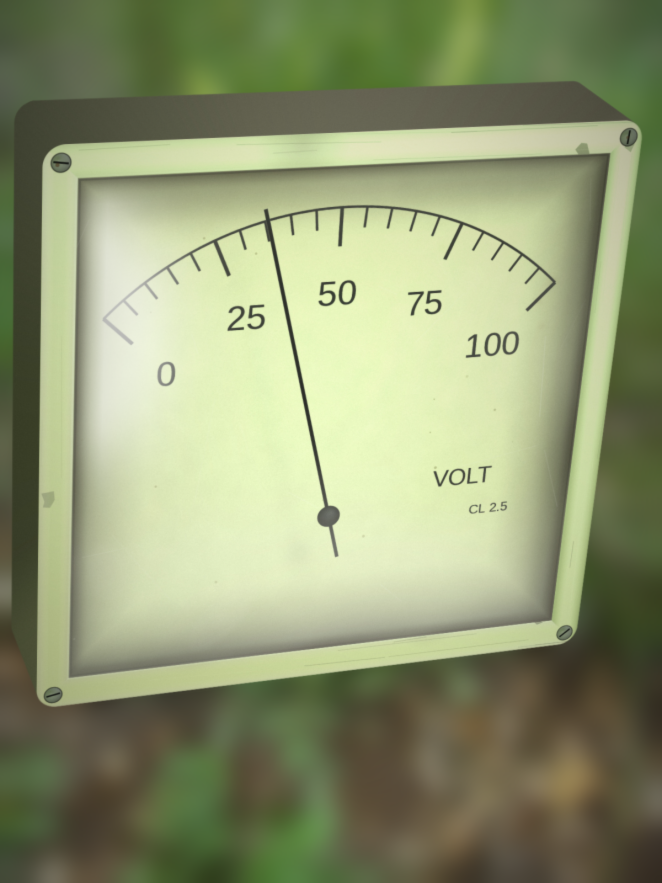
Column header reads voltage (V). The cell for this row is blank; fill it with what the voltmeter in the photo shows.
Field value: 35 V
